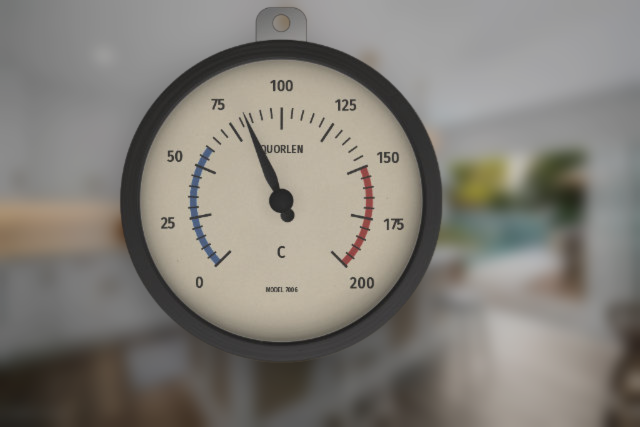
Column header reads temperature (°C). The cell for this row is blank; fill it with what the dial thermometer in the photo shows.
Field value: 82.5 °C
